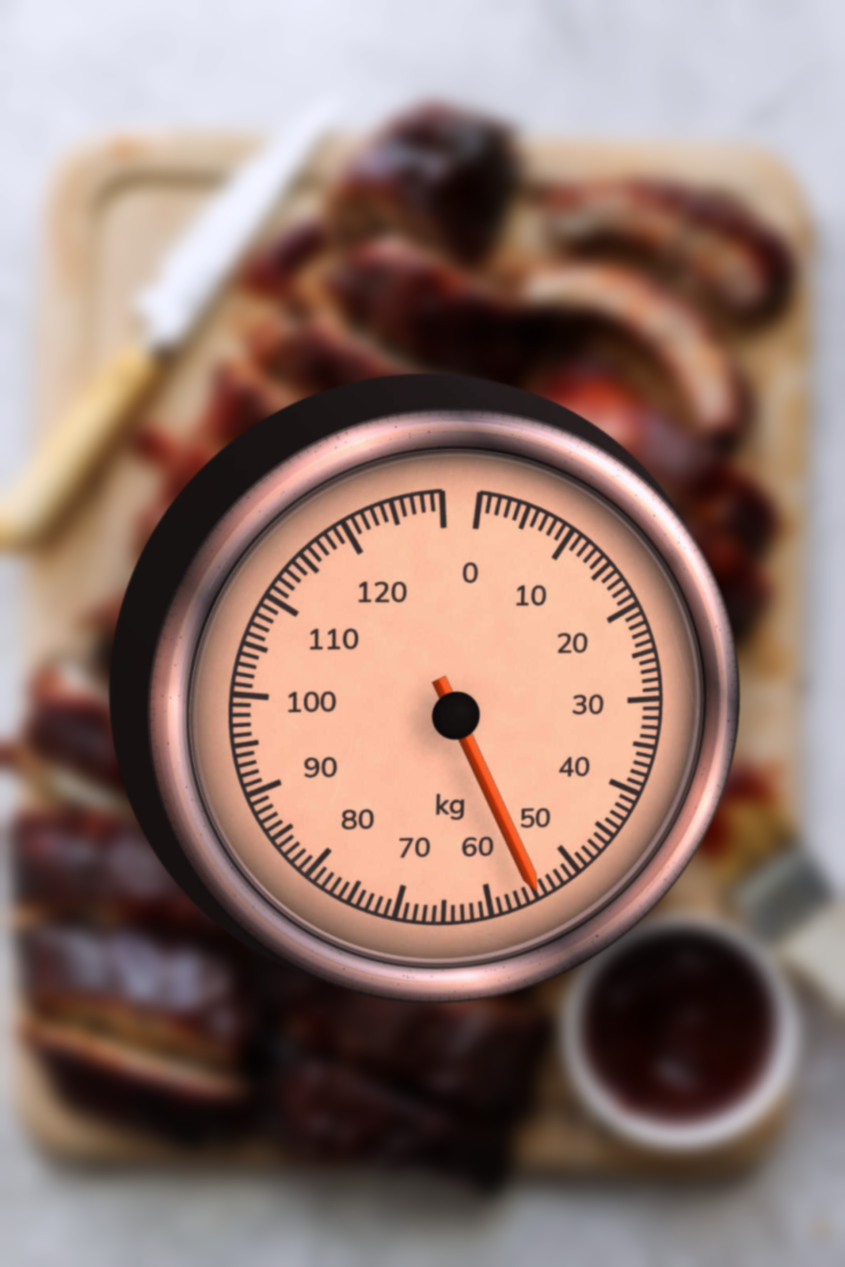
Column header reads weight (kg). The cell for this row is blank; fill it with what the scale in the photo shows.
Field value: 55 kg
